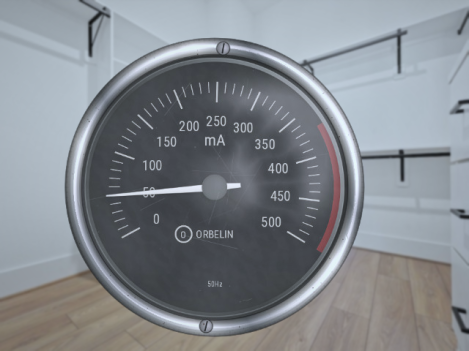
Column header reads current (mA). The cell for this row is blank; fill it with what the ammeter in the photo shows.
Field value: 50 mA
